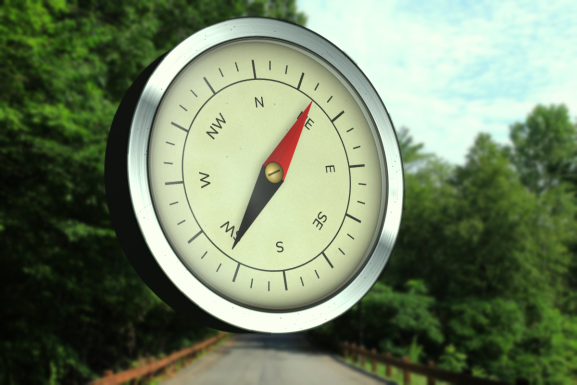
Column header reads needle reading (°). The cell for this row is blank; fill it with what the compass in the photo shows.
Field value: 40 °
